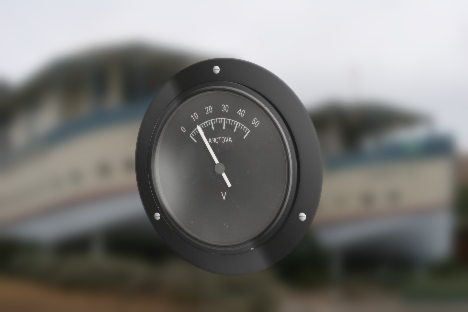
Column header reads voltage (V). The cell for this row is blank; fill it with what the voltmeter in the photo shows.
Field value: 10 V
